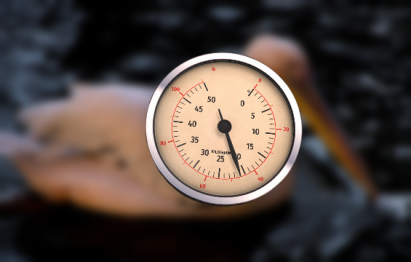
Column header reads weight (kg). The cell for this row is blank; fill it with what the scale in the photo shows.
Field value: 21 kg
